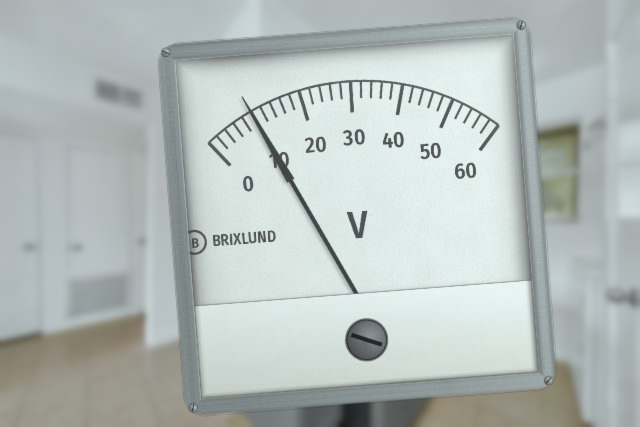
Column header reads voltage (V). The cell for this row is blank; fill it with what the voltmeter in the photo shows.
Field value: 10 V
